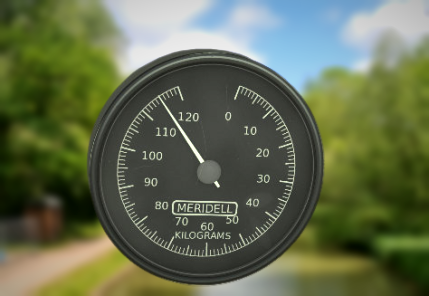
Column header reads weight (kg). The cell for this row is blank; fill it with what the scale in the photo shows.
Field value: 115 kg
